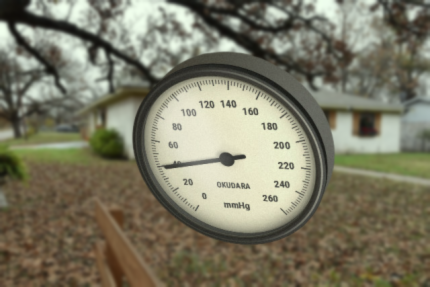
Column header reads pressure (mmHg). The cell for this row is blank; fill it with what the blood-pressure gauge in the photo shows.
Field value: 40 mmHg
